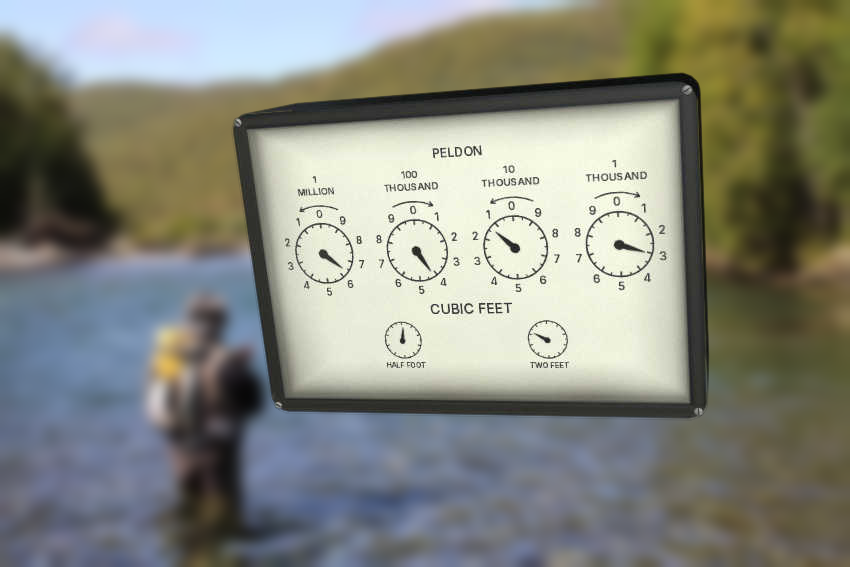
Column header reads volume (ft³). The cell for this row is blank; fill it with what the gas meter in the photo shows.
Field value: 641300 ft³
